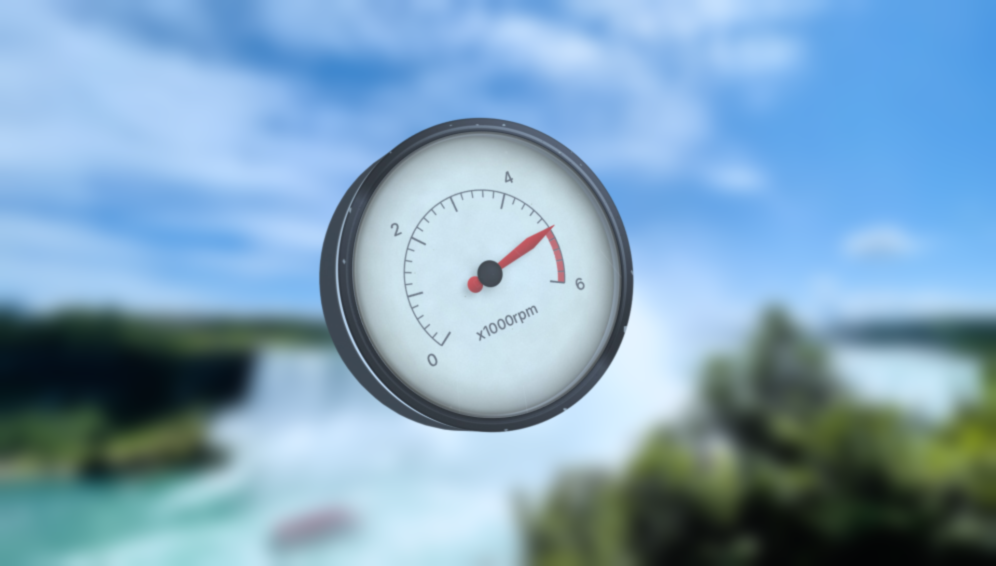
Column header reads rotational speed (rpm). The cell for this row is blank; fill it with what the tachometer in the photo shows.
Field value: 5000 rpm
